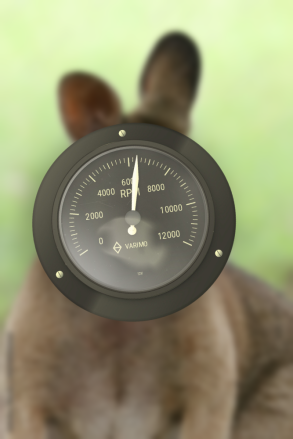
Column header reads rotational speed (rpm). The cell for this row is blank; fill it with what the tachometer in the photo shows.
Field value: 6400 rpm
